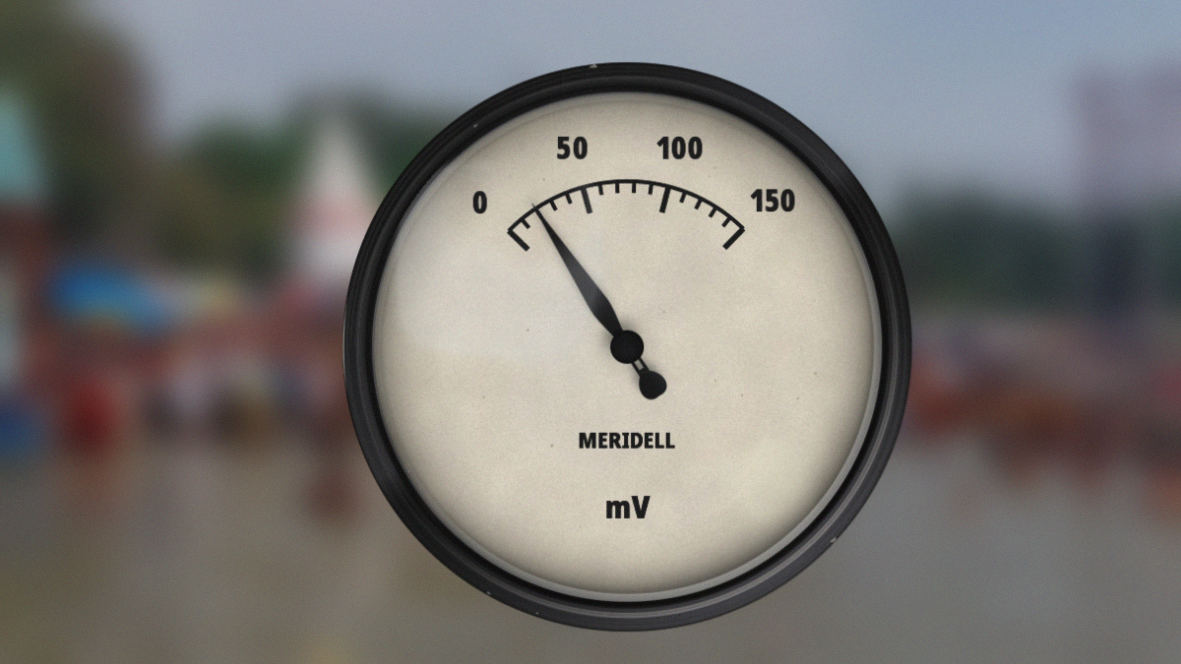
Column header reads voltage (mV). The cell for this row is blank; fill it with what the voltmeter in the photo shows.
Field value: 20 mV
